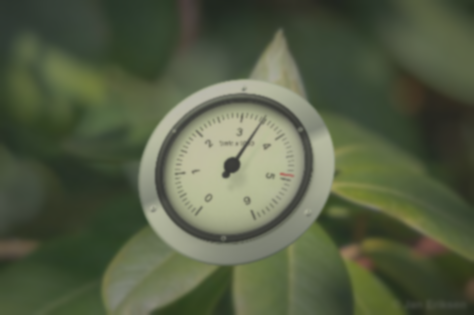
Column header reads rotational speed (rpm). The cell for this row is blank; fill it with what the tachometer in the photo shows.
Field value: 3500 rpm
